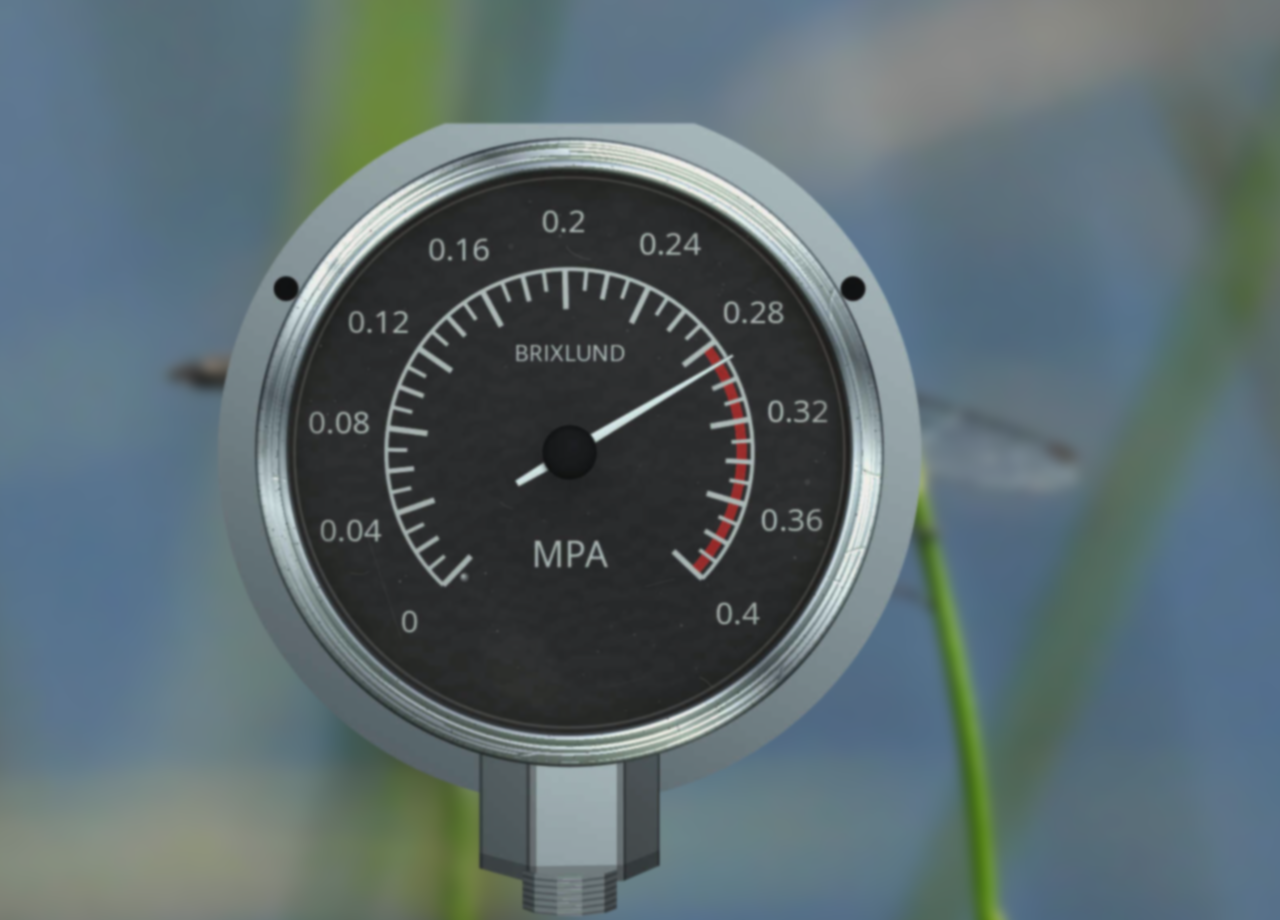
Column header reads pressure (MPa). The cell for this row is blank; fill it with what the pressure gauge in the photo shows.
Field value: 0.29 MPa
